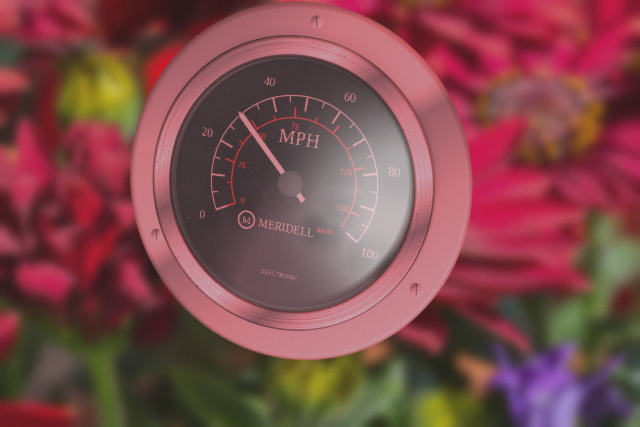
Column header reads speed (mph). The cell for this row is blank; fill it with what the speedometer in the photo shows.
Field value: 30 mph
